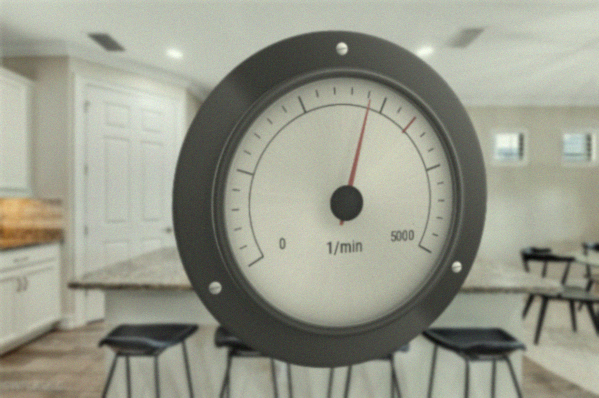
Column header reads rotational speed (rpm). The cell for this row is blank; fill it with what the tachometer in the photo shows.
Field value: 2800 rpm
